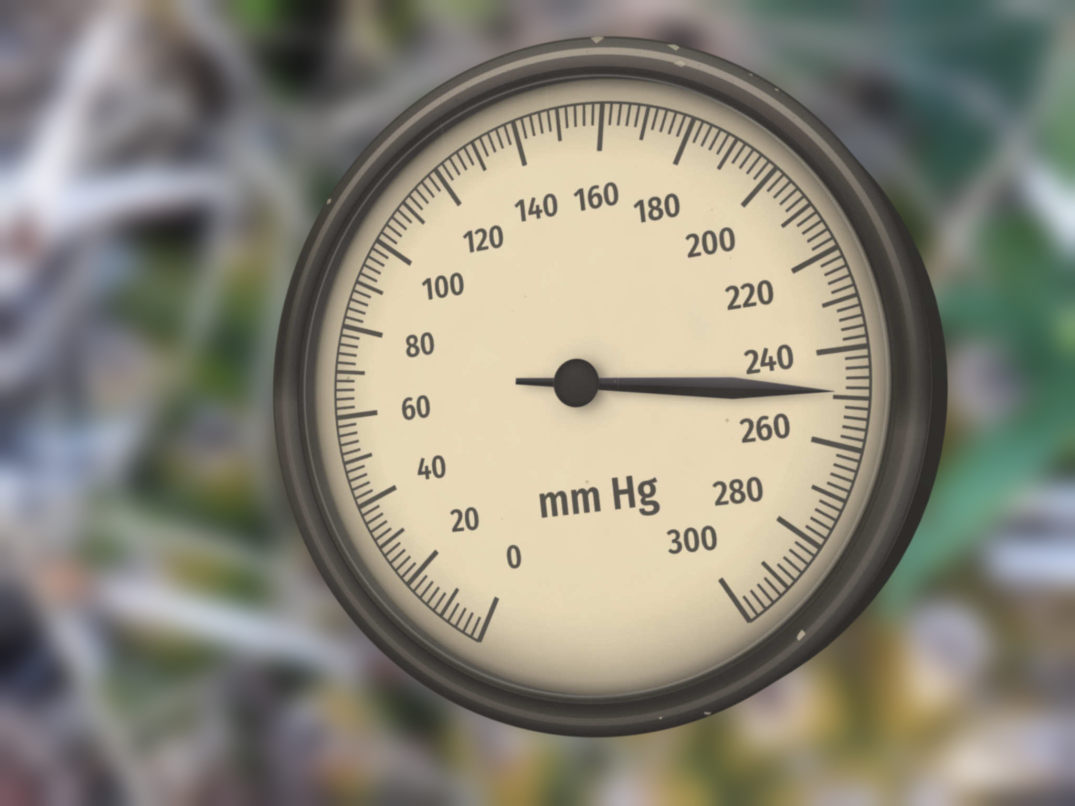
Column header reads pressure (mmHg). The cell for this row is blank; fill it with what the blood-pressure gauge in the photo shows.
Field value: 249 mmHg
